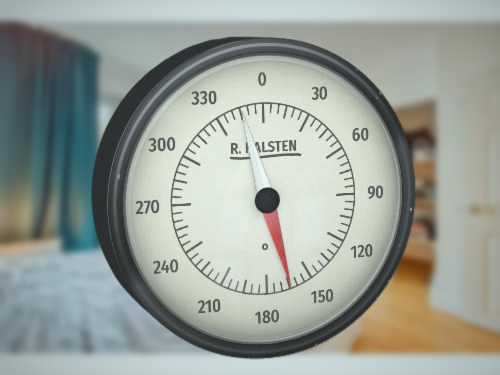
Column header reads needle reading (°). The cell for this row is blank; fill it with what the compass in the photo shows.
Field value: 165 °
